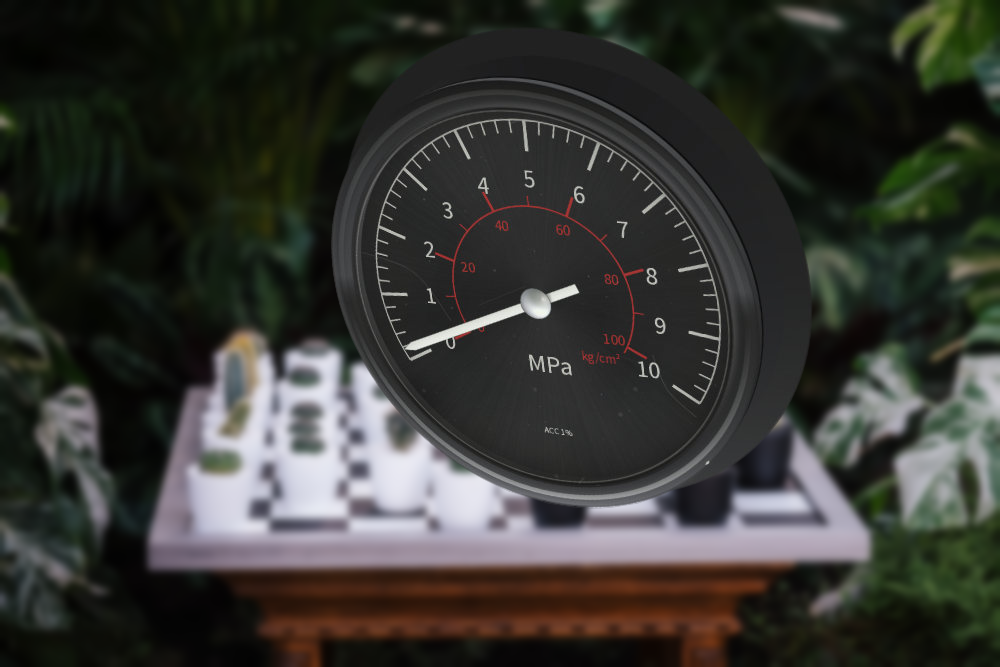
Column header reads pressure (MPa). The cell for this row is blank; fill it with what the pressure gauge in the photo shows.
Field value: 0.2 MPa
